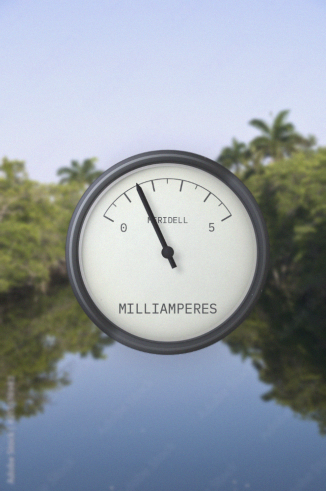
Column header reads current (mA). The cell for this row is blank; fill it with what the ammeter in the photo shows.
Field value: 1.5 mA
